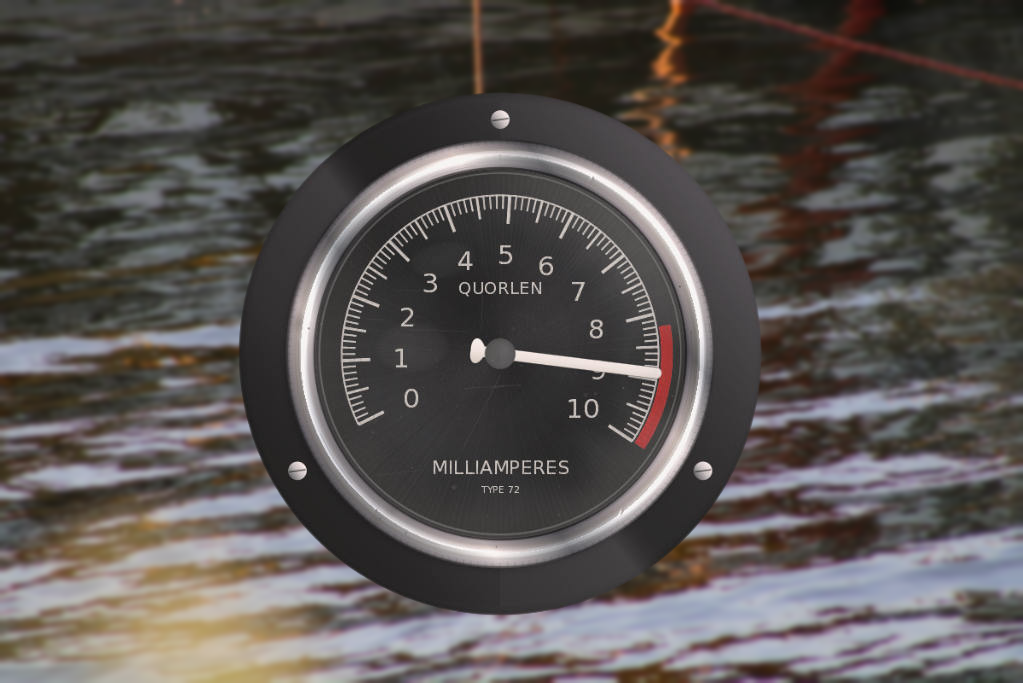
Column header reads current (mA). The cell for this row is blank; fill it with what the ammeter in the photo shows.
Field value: 8.9 mA
